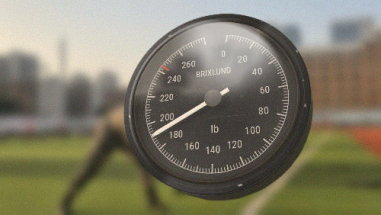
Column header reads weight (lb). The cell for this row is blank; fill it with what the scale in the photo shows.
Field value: 190 lb
